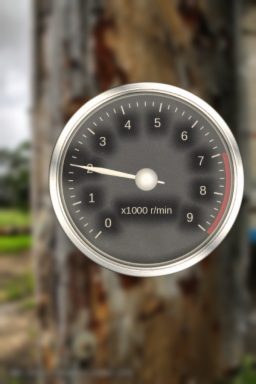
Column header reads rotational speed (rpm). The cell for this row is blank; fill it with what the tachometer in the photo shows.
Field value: 2000 rpm
